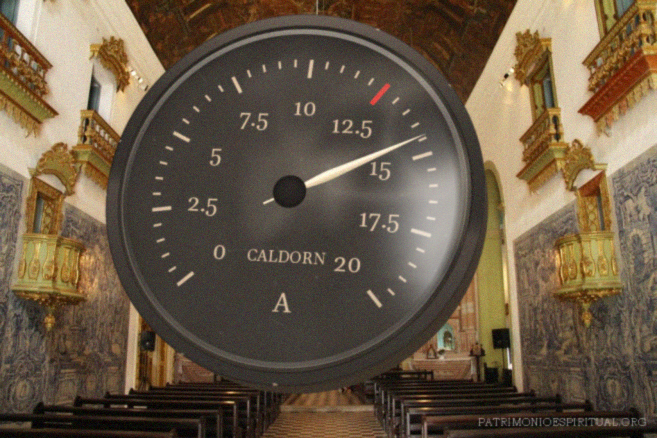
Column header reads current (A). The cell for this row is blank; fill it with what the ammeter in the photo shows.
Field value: 14.5 A
